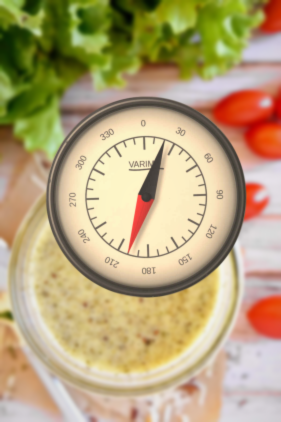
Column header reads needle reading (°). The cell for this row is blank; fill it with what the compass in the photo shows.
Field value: 200 °
